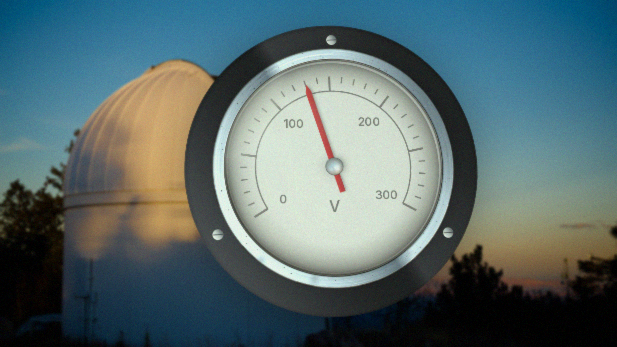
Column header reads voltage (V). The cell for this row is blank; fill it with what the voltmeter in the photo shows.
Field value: 130 V
